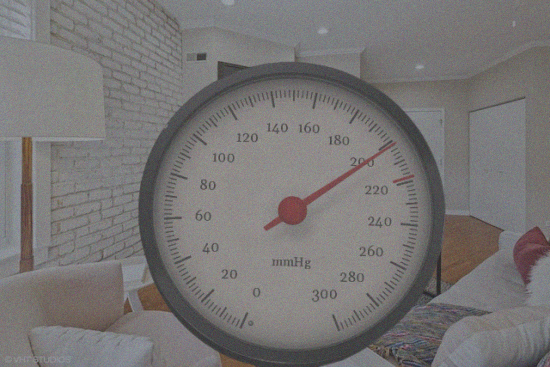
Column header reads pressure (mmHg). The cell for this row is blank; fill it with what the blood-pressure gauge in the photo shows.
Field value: 202 mmHg
